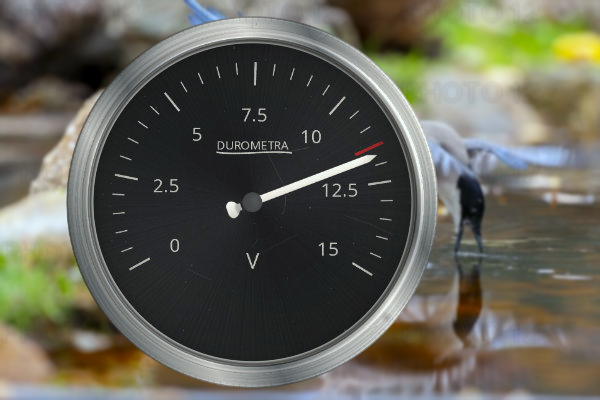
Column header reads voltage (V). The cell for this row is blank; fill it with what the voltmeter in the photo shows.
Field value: 11.75 V
